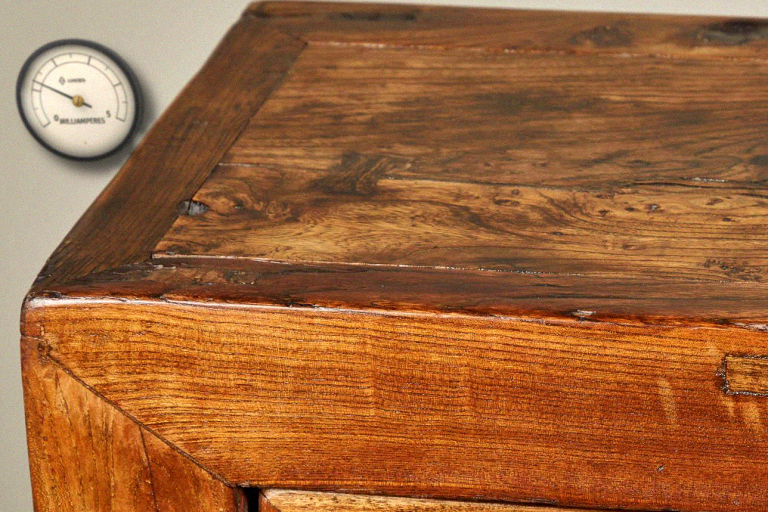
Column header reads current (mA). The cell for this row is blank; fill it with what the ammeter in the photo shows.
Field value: 1.25 mA
